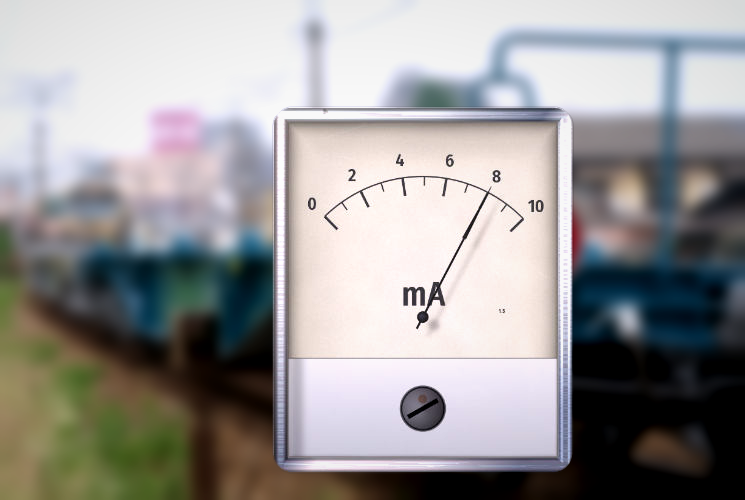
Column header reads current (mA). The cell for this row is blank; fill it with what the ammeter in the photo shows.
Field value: 8 mA
